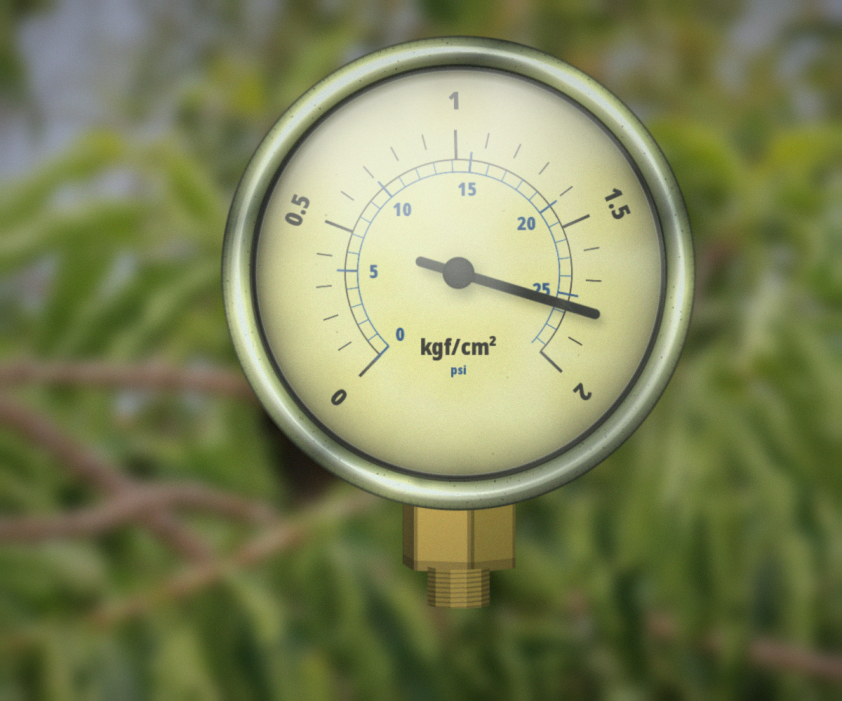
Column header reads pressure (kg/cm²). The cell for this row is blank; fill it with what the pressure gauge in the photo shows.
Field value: 1.8 kg/cm²
